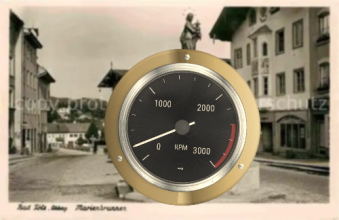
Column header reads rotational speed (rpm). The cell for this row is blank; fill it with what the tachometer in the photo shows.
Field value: 200 rpm
